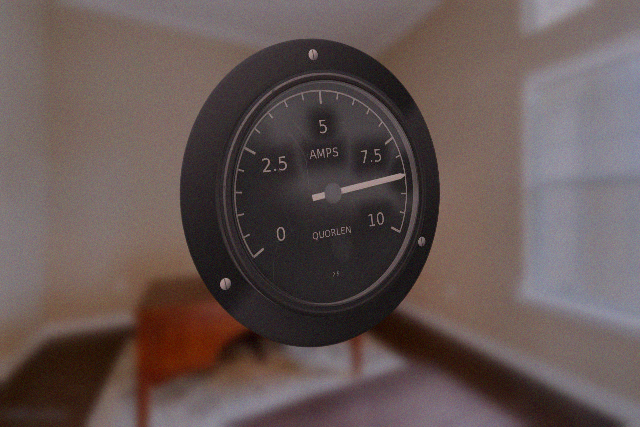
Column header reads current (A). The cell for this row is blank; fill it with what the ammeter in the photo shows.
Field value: 8.5 A
